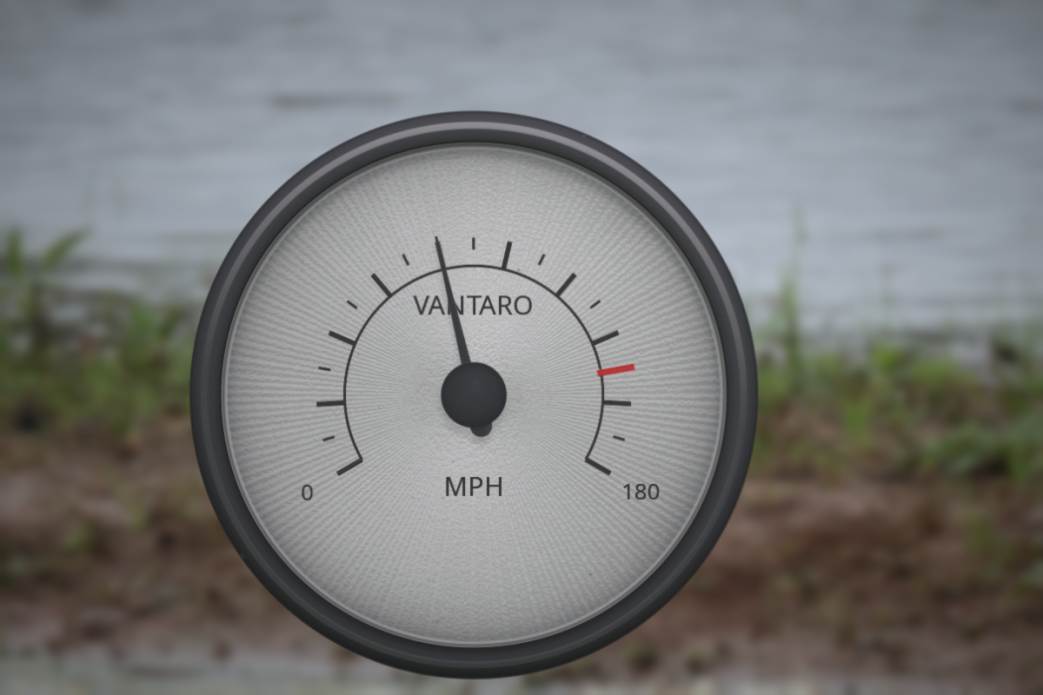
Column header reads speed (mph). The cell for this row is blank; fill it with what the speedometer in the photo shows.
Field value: 80 mph
